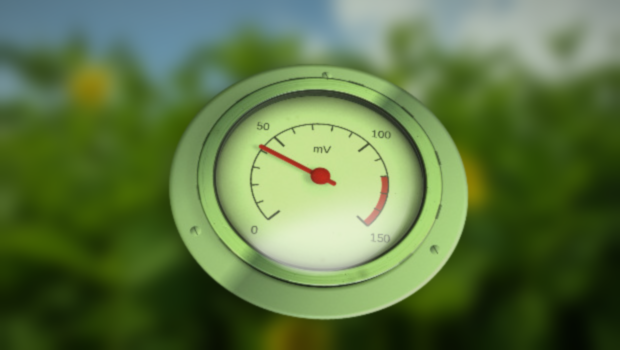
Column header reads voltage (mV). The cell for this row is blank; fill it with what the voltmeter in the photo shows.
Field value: 40 mV
